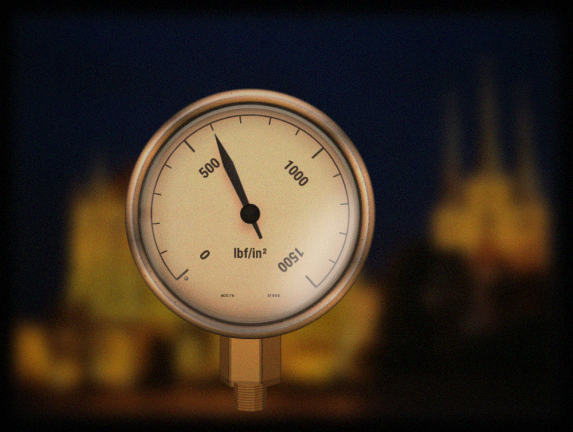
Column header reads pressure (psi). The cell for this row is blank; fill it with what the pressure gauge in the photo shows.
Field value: 600 psi
